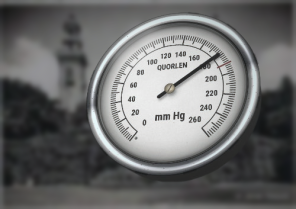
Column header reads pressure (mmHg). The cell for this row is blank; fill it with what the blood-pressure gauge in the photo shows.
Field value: 180 mmHg
